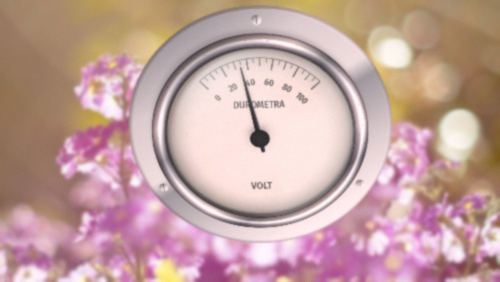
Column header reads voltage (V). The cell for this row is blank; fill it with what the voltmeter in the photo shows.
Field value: 35 V
